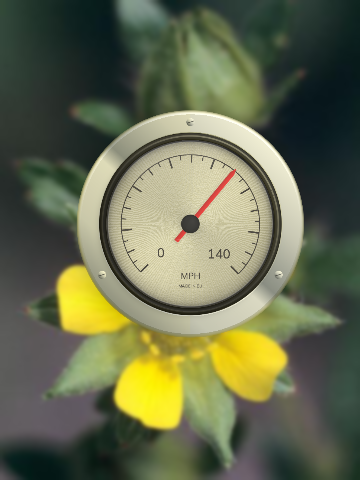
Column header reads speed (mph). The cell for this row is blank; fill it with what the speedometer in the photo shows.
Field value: 90 mph
